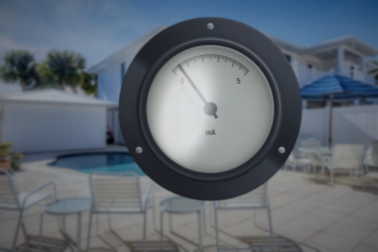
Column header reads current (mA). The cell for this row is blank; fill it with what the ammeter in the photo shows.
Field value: 0.5 mA
